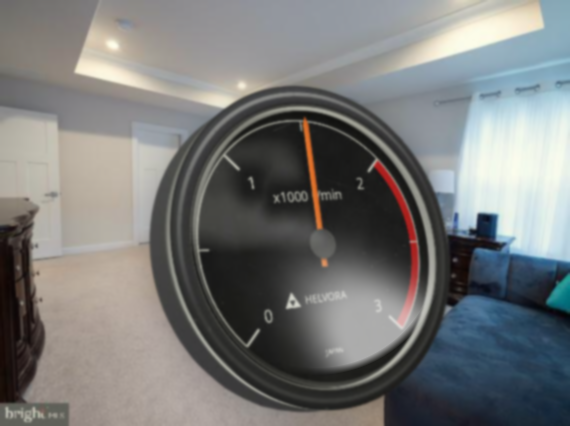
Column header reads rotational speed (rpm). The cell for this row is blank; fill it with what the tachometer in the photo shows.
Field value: 1500 rpm
